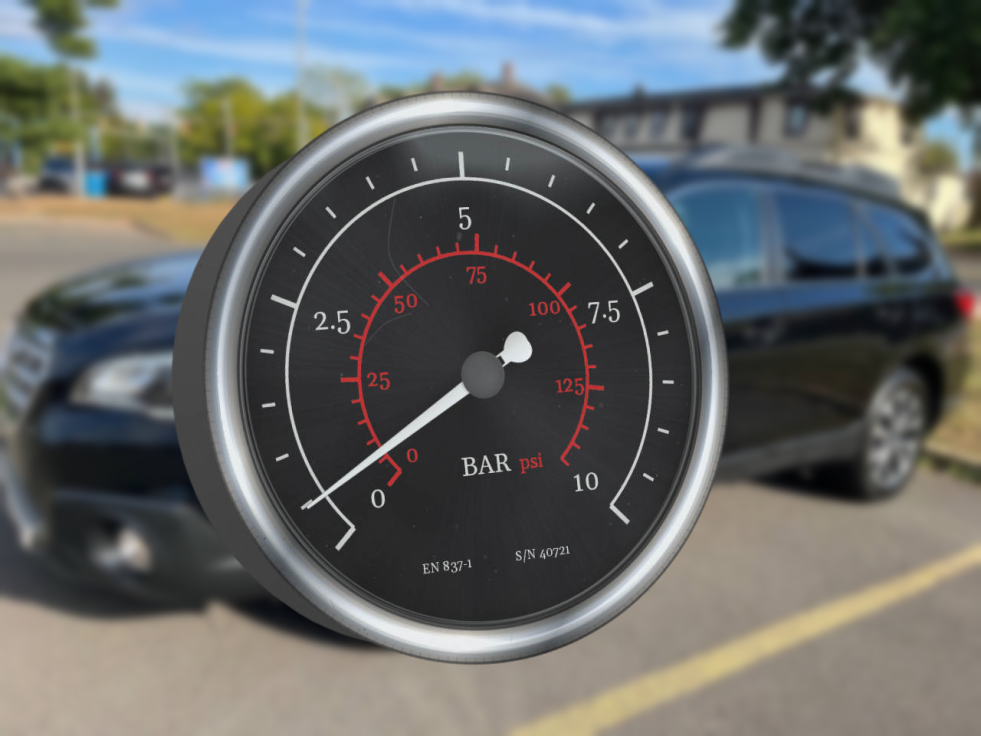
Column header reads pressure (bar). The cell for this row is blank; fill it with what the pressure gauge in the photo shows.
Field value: 0.5 bar
